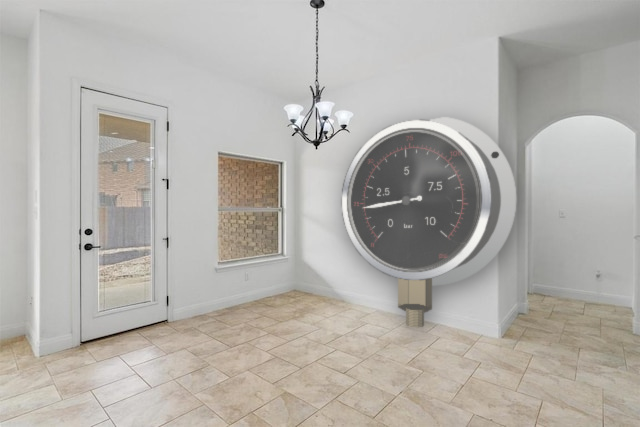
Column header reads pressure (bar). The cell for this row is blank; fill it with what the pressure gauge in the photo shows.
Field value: 1.5 bar
